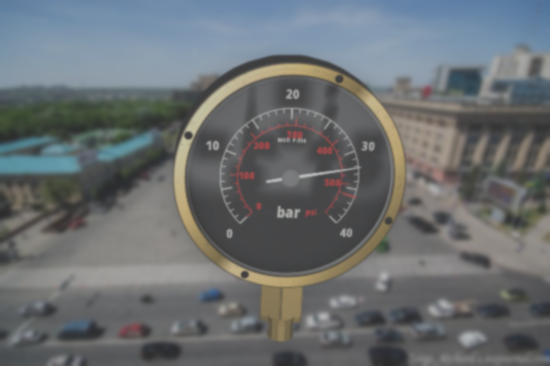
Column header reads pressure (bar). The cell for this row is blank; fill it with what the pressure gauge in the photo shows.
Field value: 32 bar
